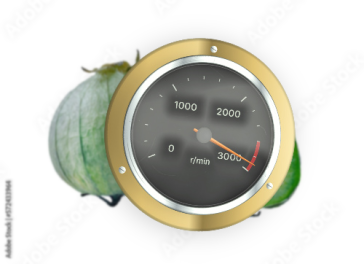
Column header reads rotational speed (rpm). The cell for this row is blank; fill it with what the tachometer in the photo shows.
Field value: 2900 rpm
